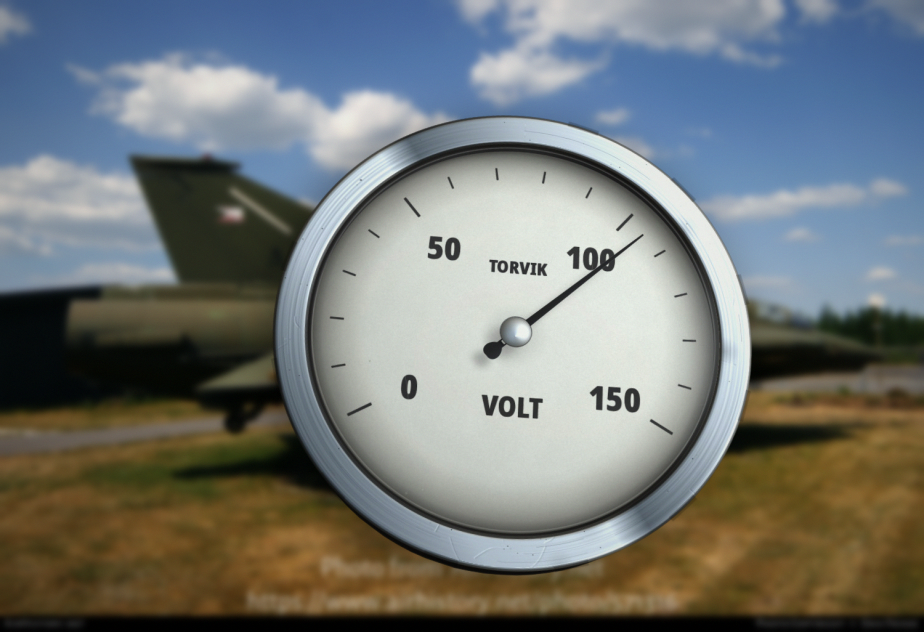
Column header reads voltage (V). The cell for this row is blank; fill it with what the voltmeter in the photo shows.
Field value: 105 V
